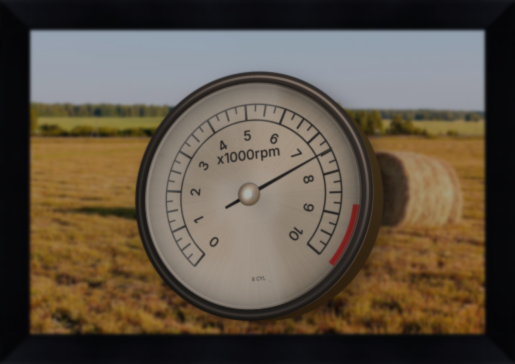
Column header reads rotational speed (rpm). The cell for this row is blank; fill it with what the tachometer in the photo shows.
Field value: 7500 rpm
